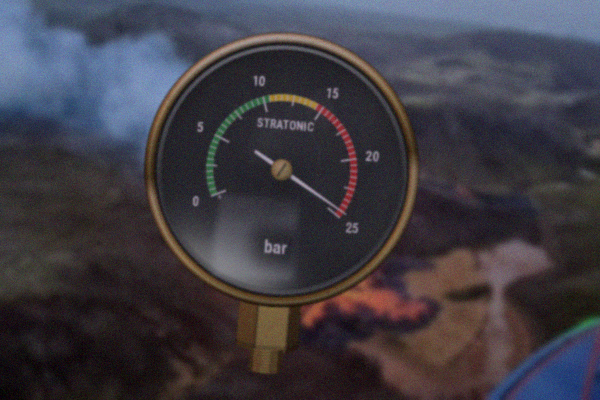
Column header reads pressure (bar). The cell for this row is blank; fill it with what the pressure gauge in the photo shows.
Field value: 24.5 bar
